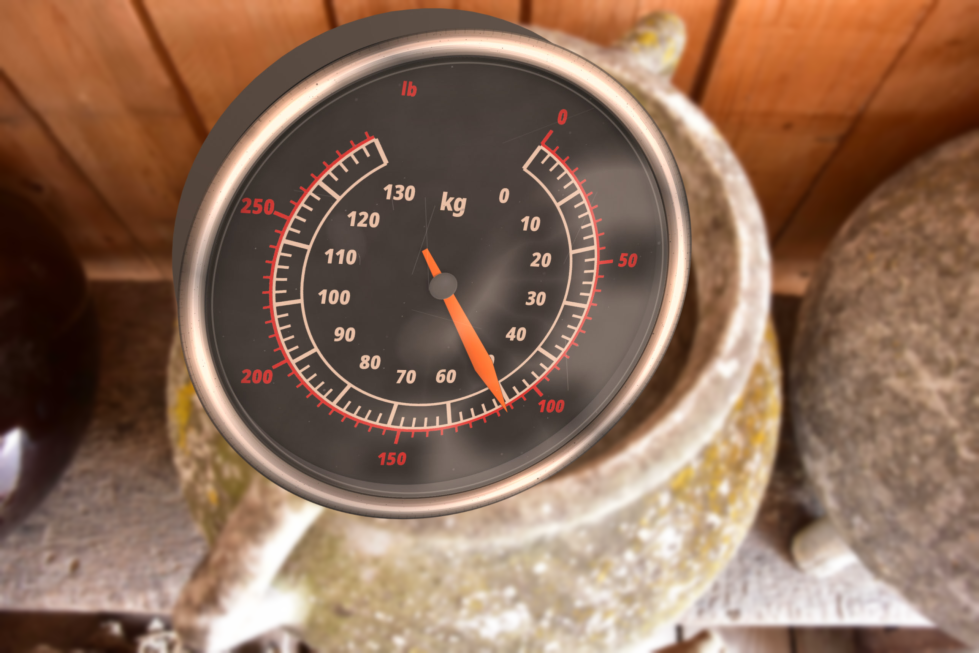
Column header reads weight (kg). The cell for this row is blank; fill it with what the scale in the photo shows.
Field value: 51 kg
